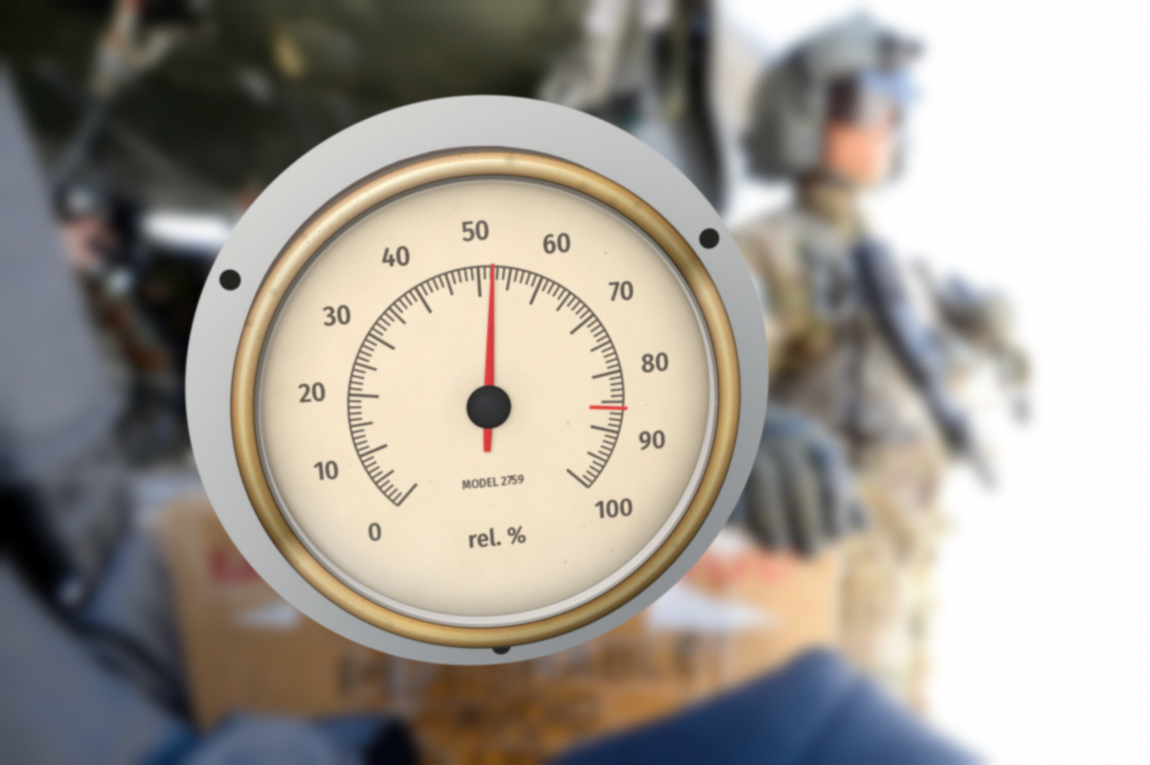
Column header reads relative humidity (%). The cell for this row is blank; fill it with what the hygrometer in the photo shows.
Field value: 52 %
